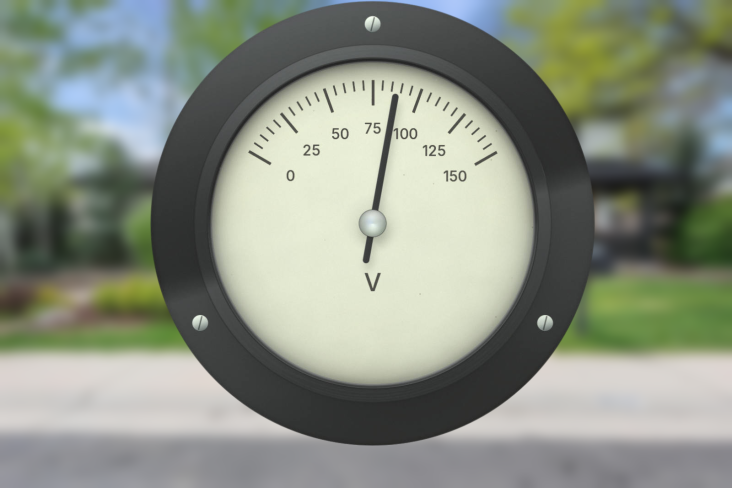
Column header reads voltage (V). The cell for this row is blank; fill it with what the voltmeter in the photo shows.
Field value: 87.5 V
